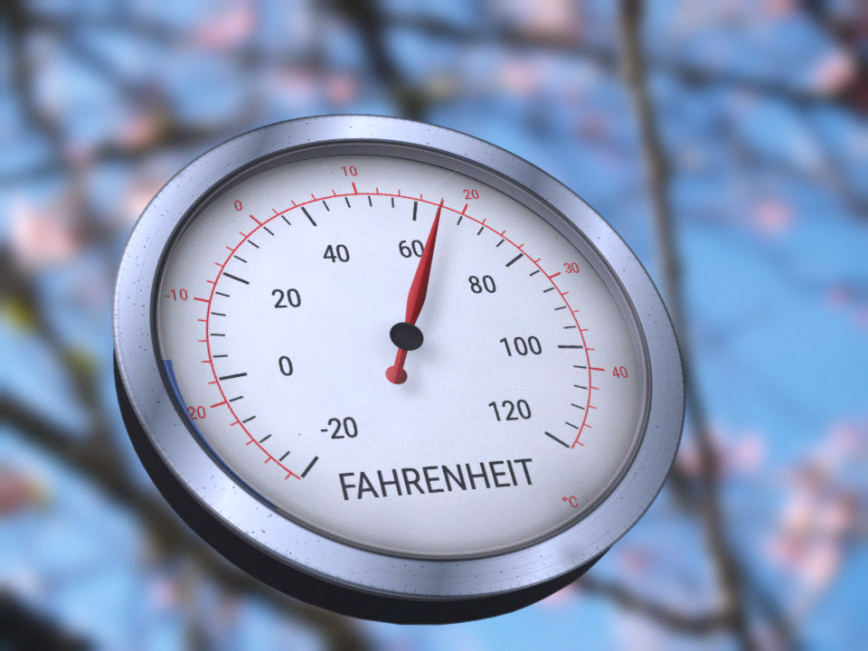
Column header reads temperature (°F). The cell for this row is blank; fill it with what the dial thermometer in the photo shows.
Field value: 64 °F
